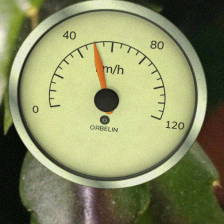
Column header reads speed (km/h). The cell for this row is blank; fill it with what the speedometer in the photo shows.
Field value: 50 km/h
